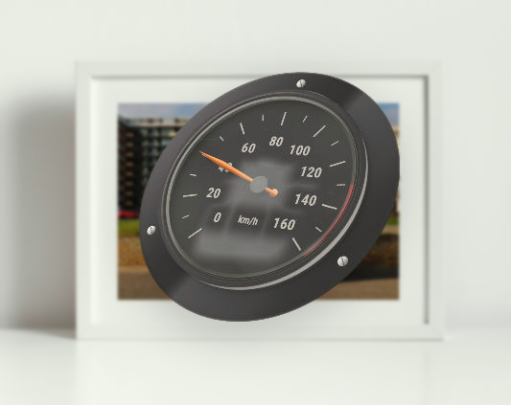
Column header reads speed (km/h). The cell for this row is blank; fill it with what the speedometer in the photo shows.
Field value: 40 km/h
